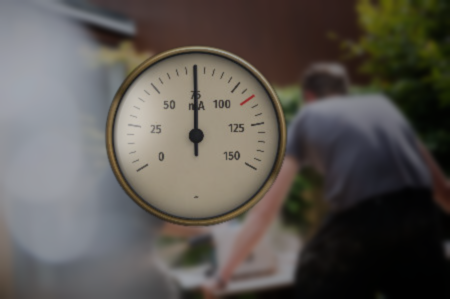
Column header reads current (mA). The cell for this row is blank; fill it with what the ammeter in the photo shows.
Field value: 75 mA
